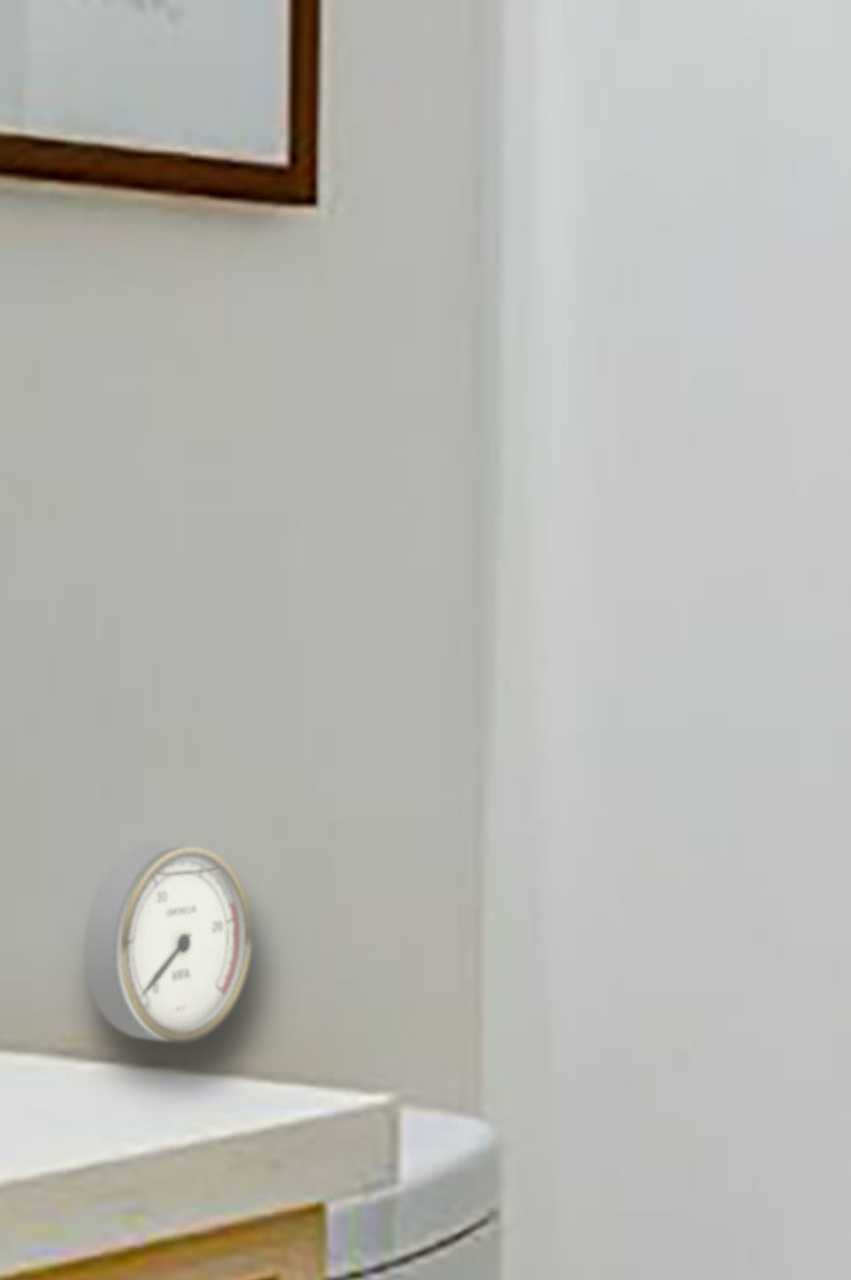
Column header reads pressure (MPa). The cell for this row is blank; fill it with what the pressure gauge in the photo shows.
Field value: 1 MPa
